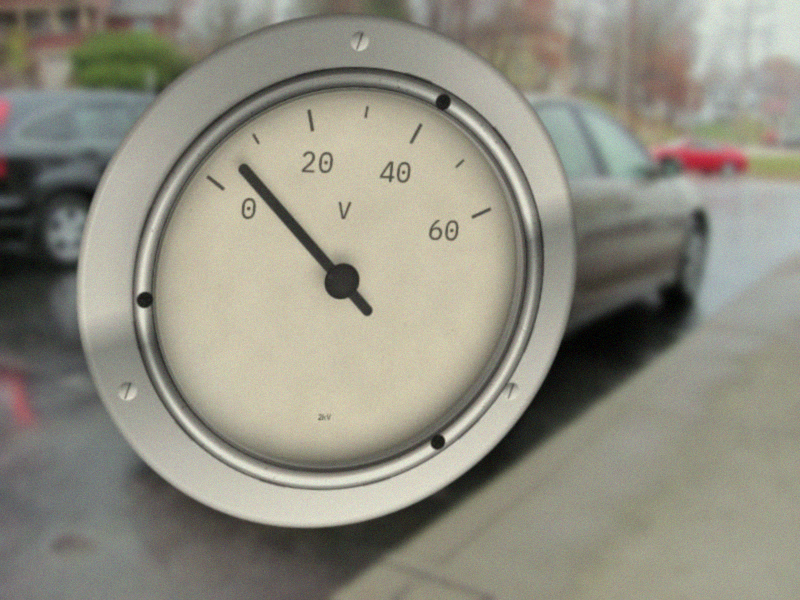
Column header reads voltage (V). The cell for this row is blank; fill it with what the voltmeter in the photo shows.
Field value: 5 V
